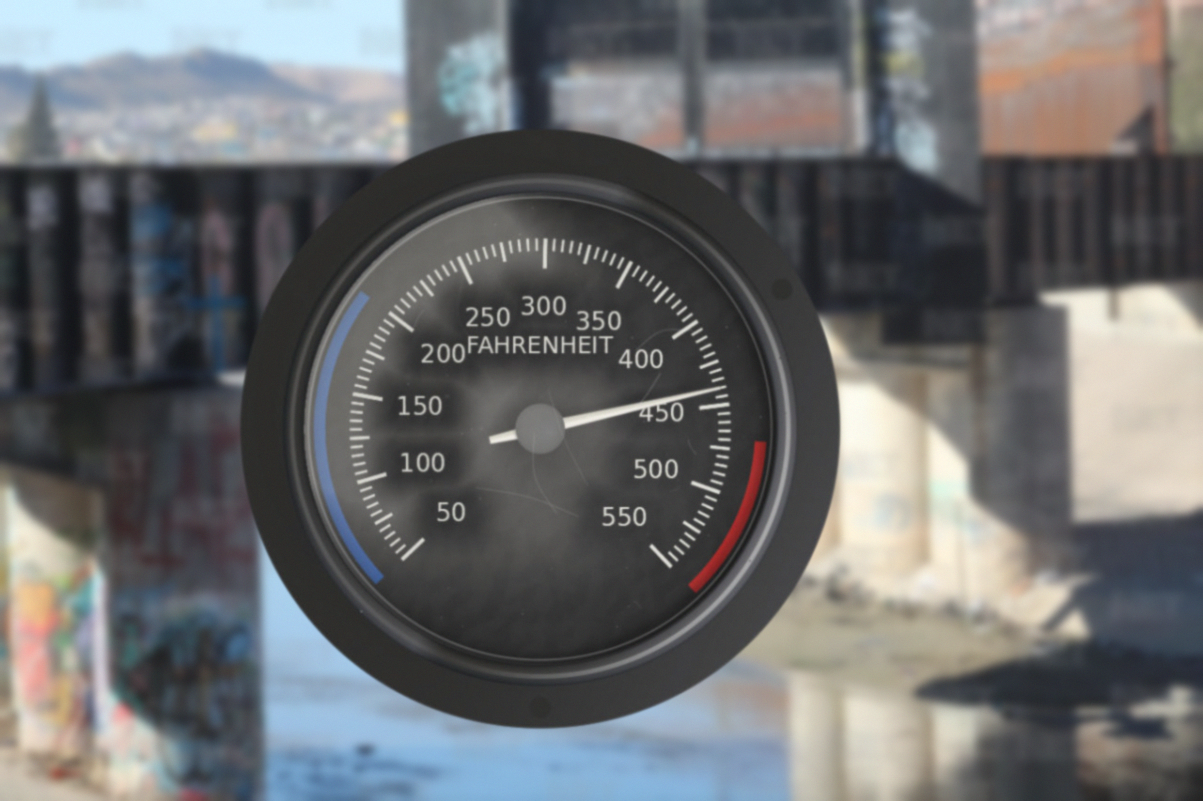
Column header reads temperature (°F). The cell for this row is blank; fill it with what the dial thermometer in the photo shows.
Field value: 440 °F
